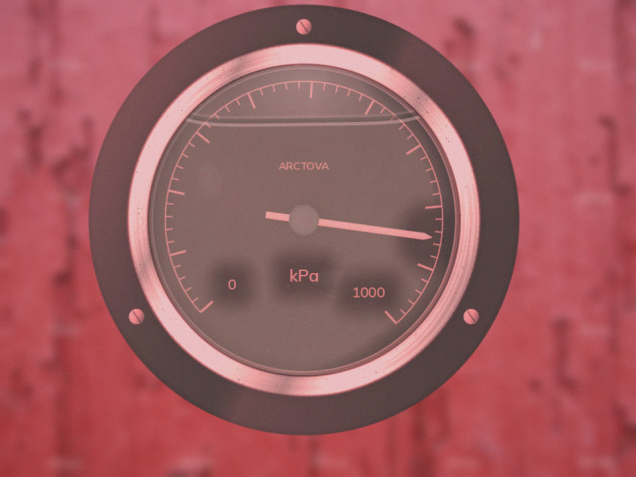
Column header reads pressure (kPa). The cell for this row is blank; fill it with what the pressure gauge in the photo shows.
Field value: 850 kPa
